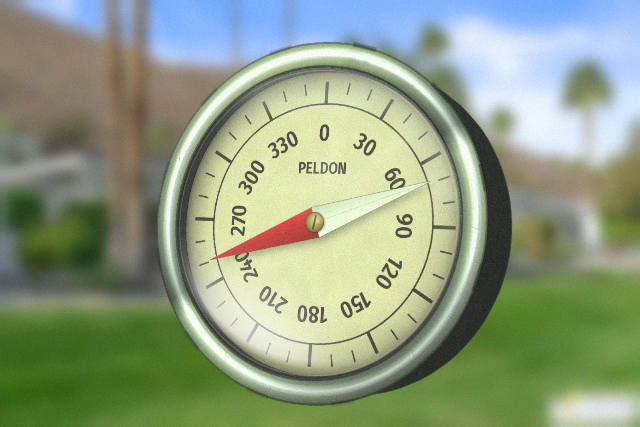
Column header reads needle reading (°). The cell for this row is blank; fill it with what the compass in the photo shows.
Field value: 250 °
